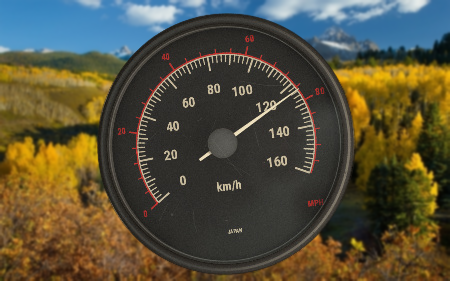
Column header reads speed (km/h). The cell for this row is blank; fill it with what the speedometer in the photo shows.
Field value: 124 km/h
